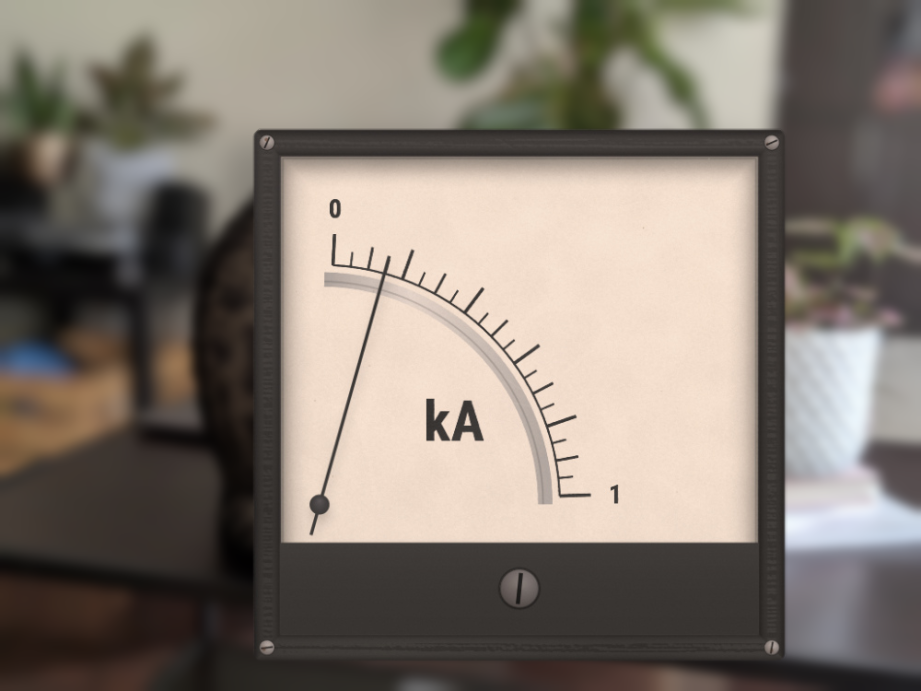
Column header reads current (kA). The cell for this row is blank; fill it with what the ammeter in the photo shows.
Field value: 0.15 kA
